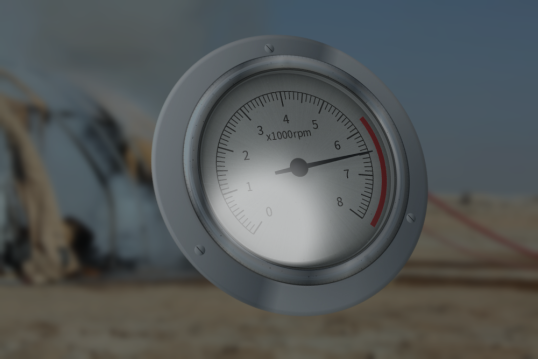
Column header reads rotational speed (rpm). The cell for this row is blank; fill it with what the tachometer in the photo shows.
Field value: 6500 rpm
